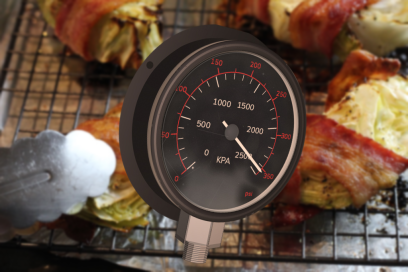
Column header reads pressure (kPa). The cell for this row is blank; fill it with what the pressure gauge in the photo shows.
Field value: 2450 kPa
